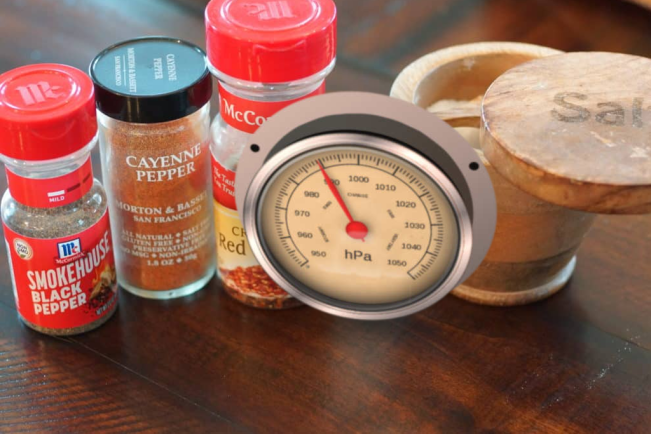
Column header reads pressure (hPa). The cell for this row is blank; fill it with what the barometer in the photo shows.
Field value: 990 hPa
